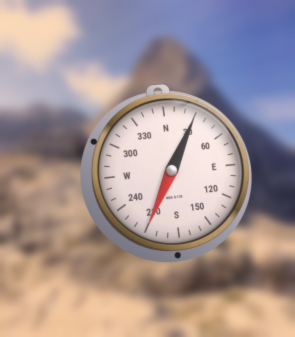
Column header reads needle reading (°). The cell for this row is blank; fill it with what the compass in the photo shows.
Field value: 210 °
